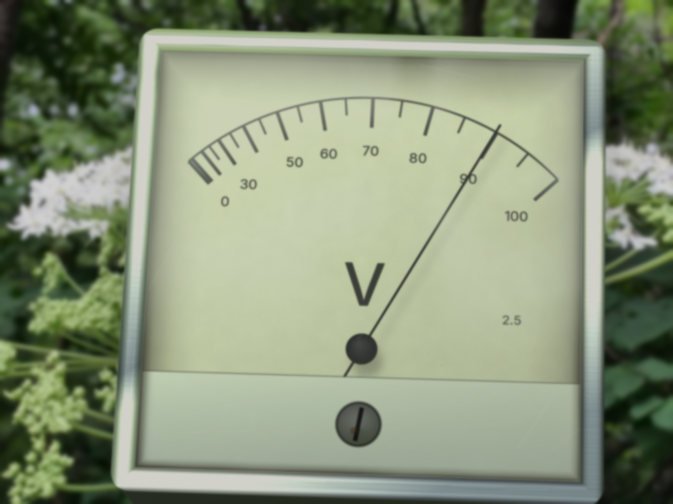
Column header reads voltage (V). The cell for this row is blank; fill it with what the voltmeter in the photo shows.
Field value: 90 V
